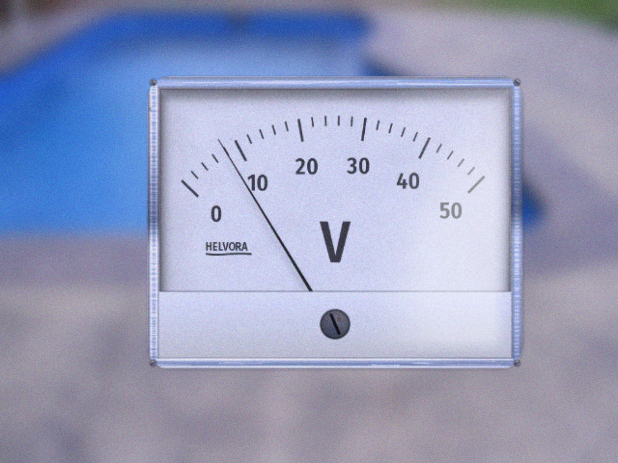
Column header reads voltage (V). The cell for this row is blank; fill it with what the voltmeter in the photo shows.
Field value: 8 V
